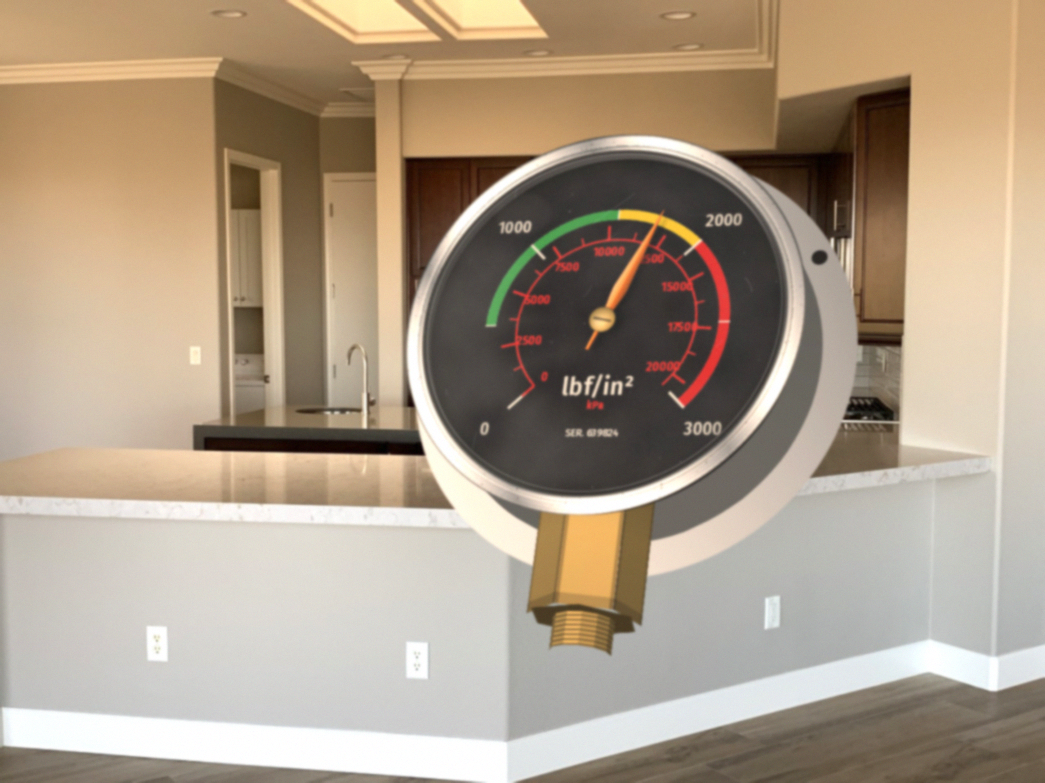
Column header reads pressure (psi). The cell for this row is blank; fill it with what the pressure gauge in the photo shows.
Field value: 1750 psi
